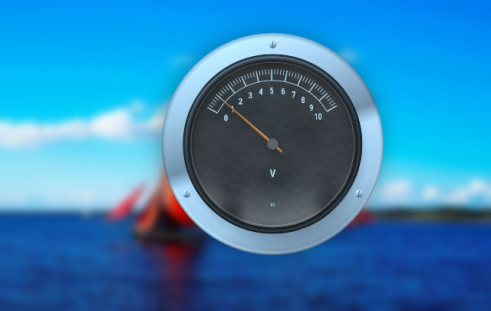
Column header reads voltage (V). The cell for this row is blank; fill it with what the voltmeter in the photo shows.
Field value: 1 V
